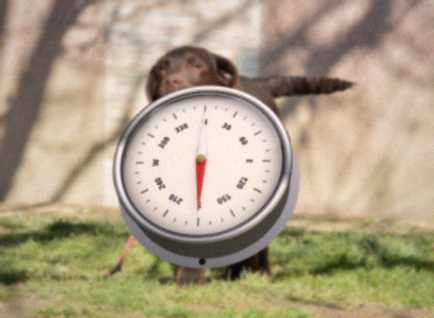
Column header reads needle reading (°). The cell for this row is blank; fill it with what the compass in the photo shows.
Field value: 180 °
